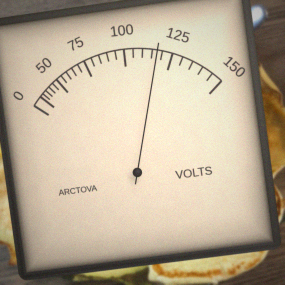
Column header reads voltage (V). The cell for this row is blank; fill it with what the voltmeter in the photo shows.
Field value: 117.5 V
